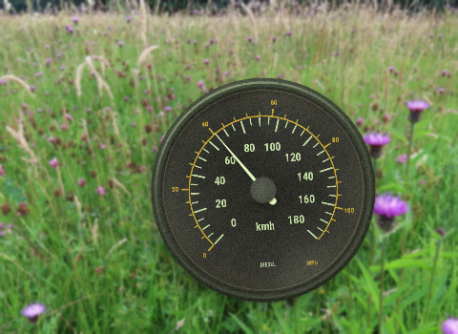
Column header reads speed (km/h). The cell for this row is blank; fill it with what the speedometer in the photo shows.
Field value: 65 km/h
